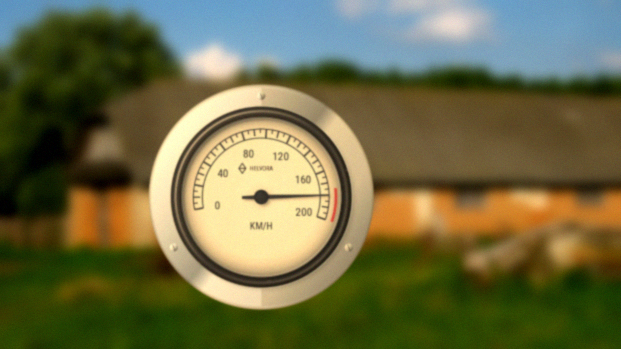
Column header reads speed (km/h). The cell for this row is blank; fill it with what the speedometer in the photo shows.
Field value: 180 km/h
